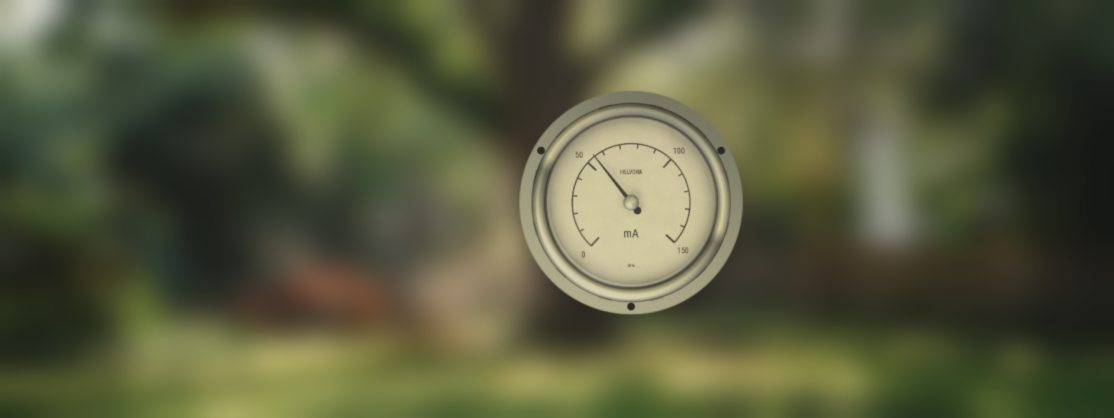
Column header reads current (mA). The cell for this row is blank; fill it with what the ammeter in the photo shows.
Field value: 55 mA
